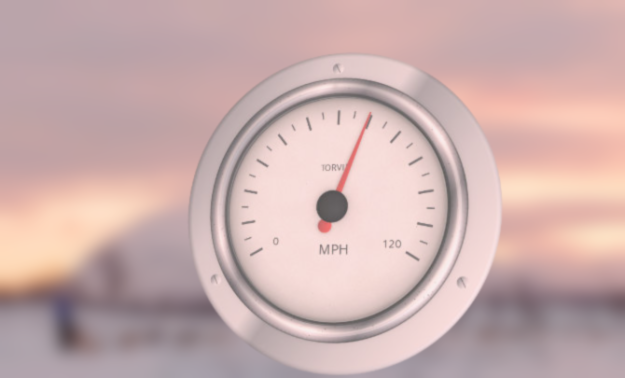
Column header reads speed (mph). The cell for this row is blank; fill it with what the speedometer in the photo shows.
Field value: 70 mph
